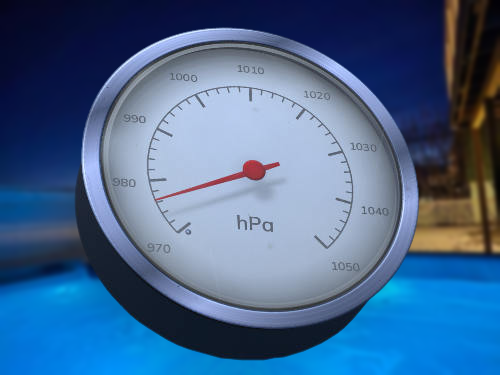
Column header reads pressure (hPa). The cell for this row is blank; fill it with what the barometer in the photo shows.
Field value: 976 hPa
